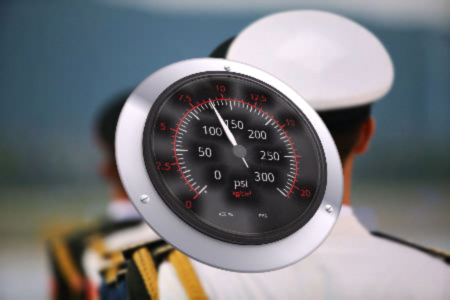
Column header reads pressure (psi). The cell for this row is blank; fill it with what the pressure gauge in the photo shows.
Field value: 125 psi
